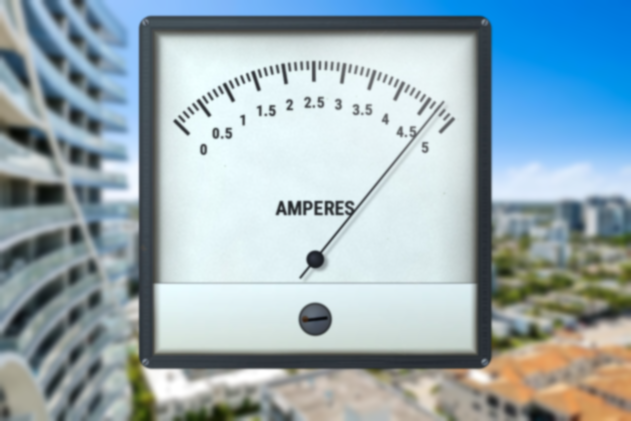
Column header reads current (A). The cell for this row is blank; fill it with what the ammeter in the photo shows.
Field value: 4.7 A
